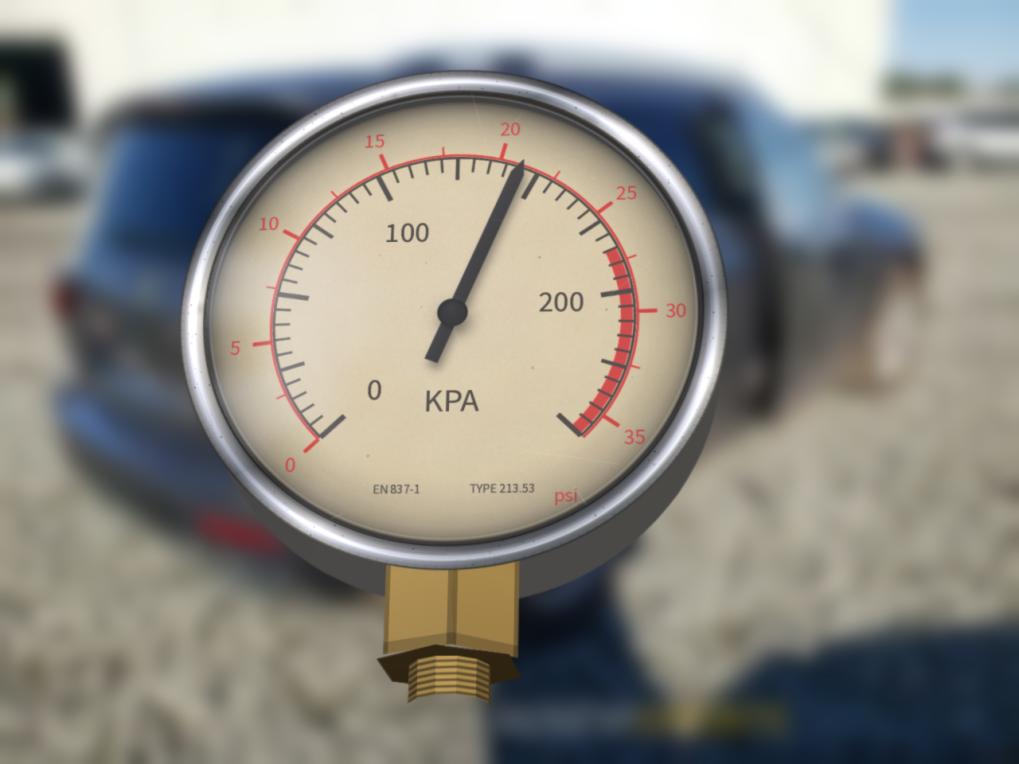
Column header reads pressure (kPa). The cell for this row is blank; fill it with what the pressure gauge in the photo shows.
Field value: 145 kPa
